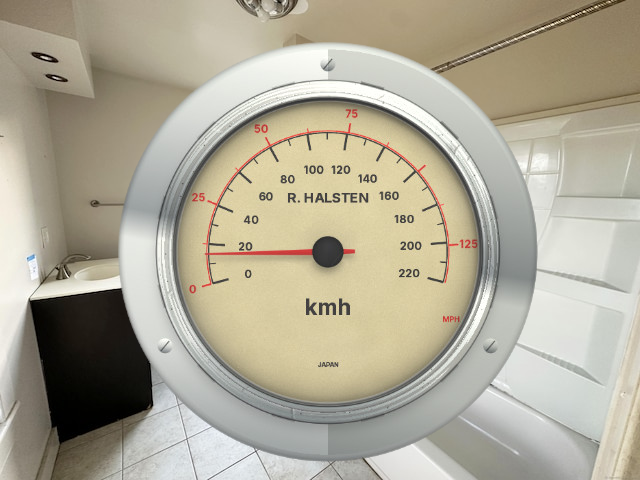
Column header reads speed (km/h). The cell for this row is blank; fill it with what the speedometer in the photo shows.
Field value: 15 km/h
